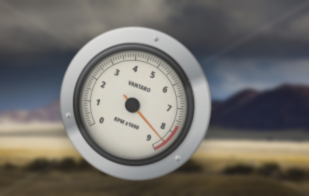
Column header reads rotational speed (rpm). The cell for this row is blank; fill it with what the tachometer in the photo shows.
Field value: 8500 rpm
